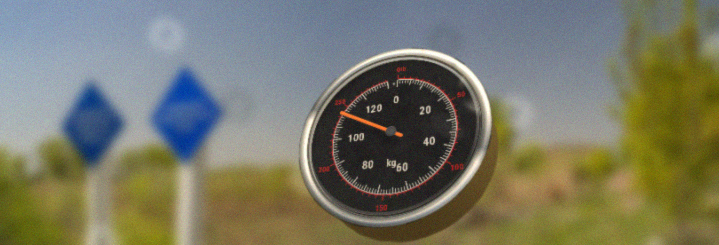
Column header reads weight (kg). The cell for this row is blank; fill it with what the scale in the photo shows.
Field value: 110 kg
